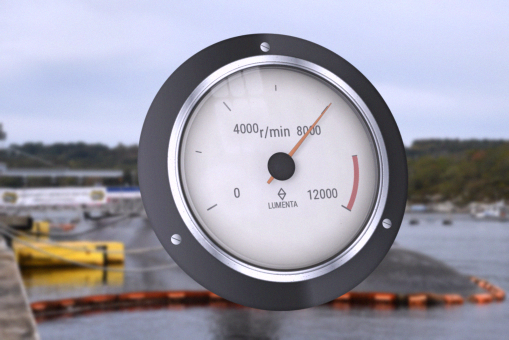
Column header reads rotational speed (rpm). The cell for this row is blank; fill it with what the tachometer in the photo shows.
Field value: 8000 rpm
